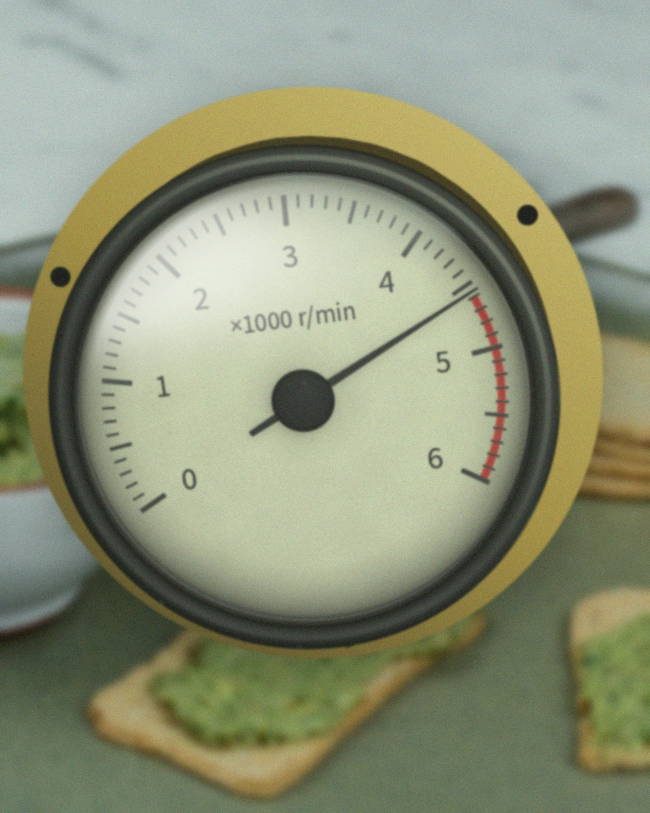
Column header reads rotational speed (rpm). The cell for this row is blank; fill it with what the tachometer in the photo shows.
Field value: 4550 rpm
